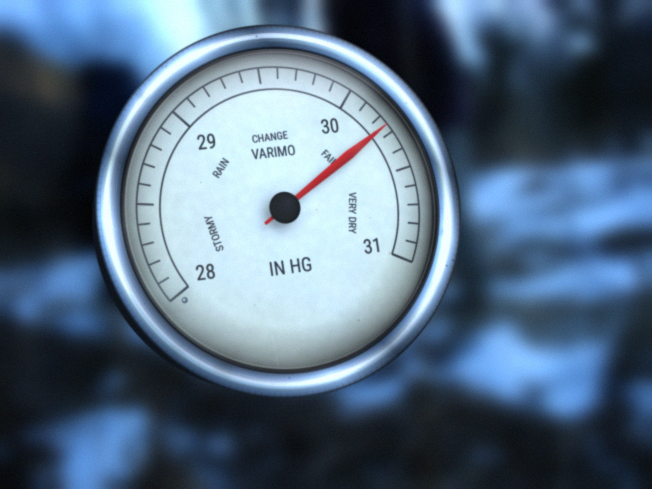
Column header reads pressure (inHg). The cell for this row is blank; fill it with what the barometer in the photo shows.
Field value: 30.25 inHg
